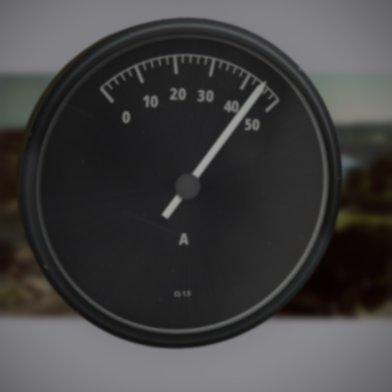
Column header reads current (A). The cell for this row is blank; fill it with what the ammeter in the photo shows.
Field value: 44 A
